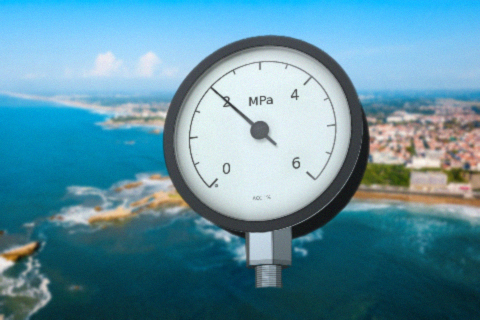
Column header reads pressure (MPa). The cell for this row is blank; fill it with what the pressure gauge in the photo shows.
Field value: 2 MPa
